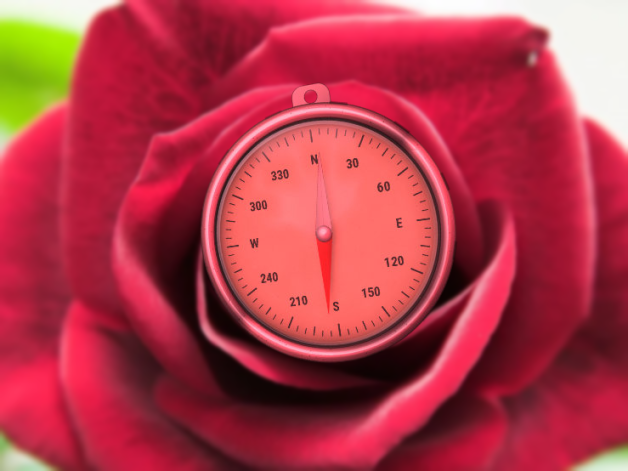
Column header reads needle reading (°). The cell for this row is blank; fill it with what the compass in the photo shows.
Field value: 185 °
